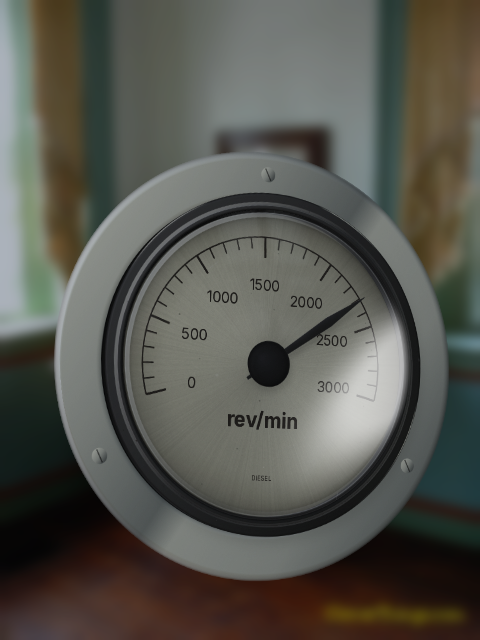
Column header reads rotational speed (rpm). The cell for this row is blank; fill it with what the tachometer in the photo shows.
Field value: 2300 rpm
